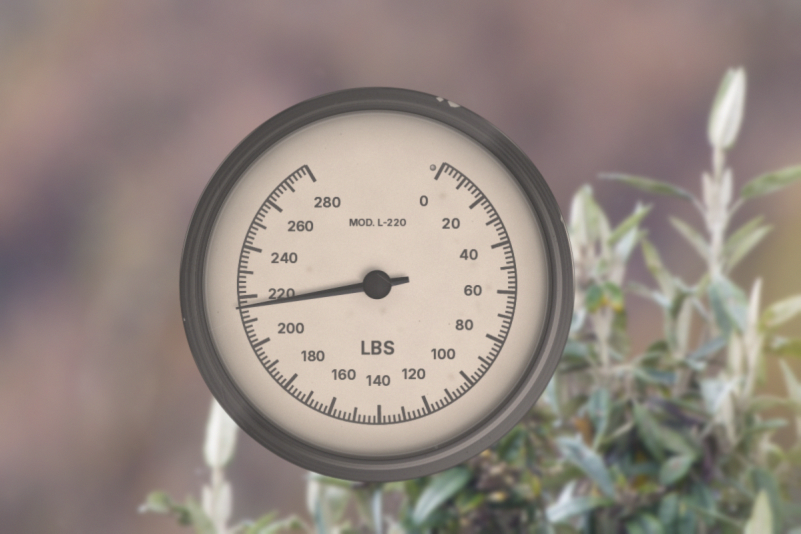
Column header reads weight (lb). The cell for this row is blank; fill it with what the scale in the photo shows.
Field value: 216 lb
